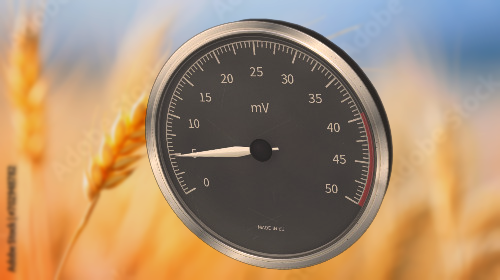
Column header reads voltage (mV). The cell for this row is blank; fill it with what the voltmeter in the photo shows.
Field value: 5 mV
